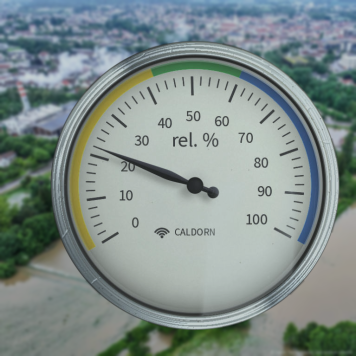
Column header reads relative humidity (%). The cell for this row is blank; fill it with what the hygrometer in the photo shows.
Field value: 22 %
